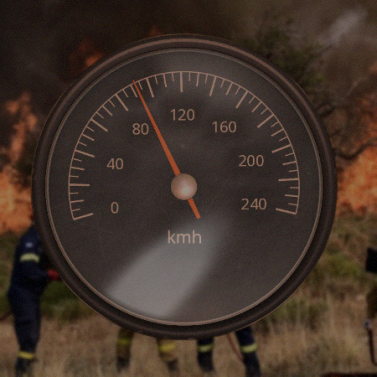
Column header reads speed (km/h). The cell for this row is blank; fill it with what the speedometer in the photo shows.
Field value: 92.5 km/h
